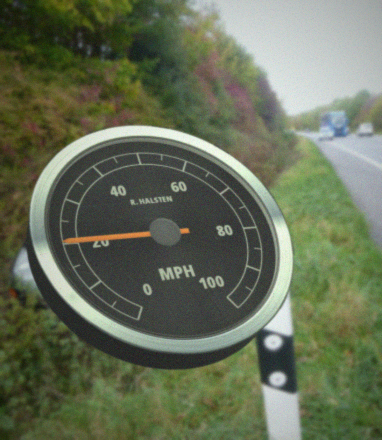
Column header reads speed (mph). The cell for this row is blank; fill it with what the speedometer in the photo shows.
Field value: 20 mph
